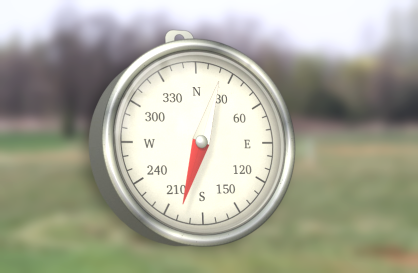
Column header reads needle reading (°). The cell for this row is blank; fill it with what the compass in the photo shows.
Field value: 200 °
